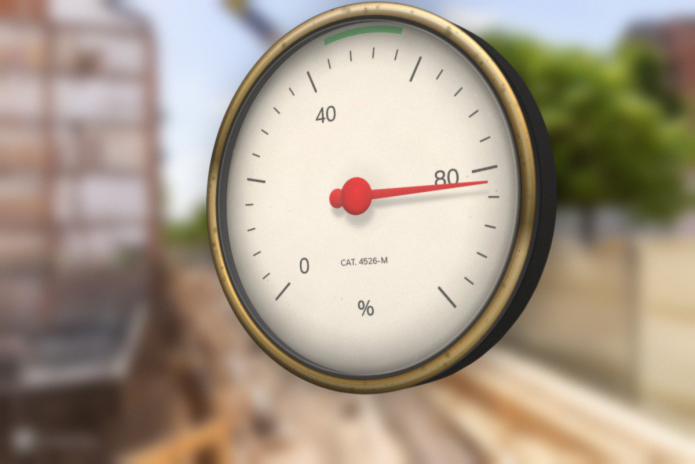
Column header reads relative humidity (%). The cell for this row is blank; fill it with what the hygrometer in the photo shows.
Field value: 82 %
